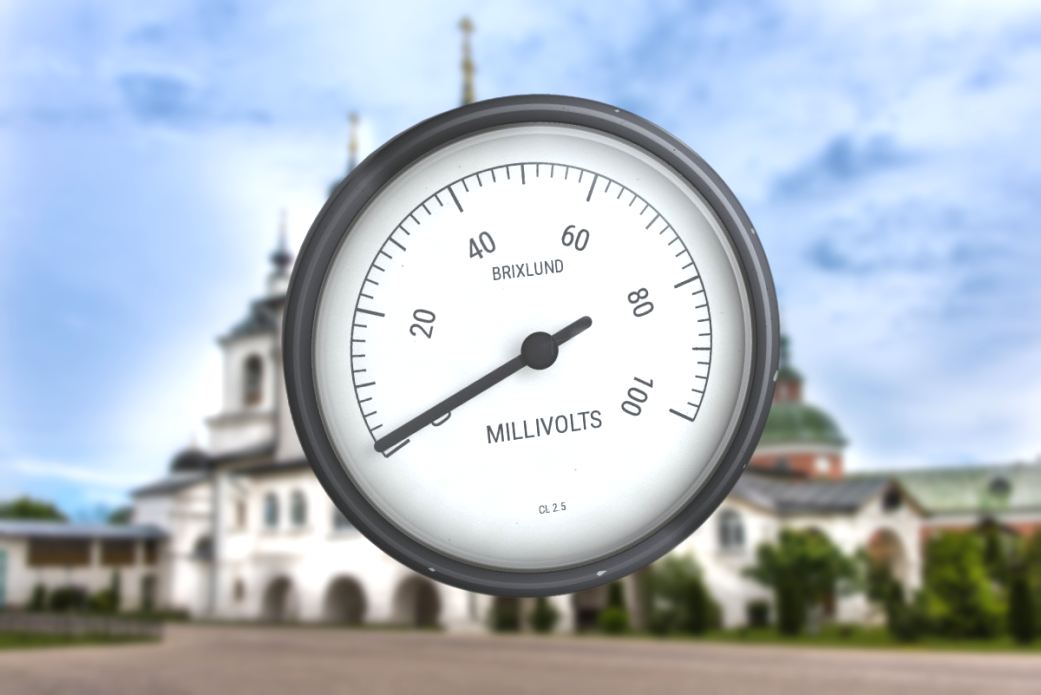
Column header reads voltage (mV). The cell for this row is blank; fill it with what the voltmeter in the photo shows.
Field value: 2 mV
